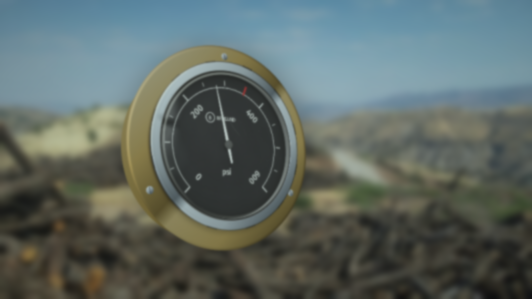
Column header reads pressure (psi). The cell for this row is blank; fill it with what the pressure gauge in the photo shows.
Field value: 275 psi
